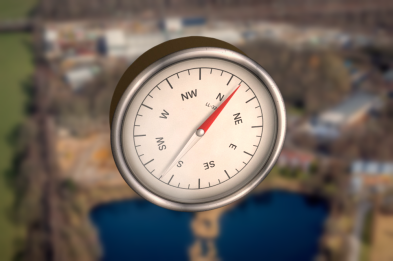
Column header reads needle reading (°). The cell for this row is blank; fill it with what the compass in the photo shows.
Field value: 10 °
